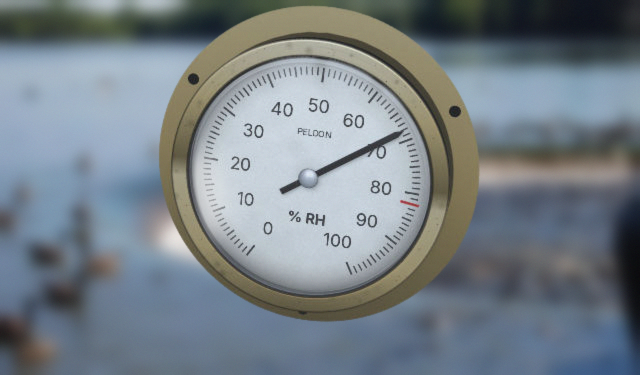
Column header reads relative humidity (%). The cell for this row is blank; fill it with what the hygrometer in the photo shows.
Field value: 68 %
